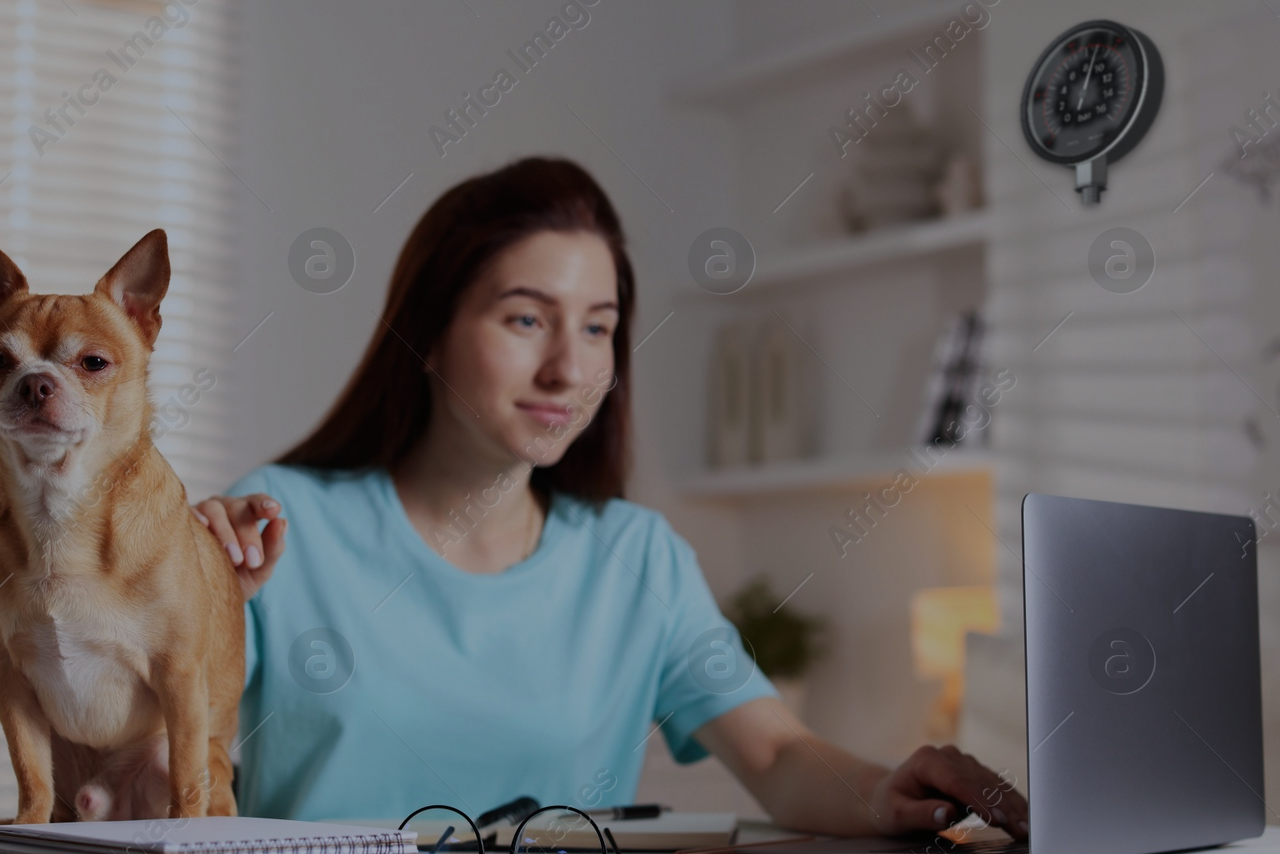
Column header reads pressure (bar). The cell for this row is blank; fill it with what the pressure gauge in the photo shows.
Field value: 9 bar
